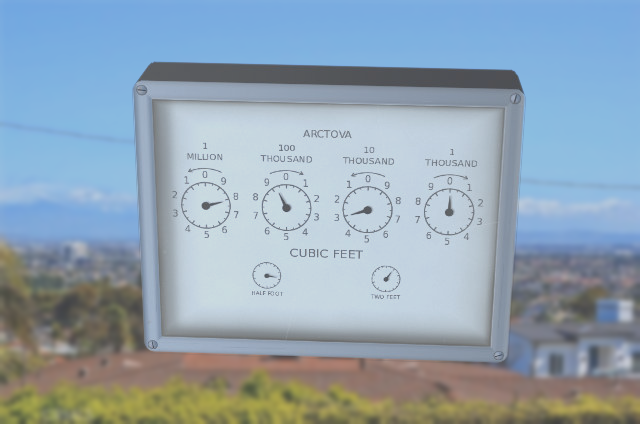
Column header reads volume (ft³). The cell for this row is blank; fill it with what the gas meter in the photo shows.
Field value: 793000 ft³
